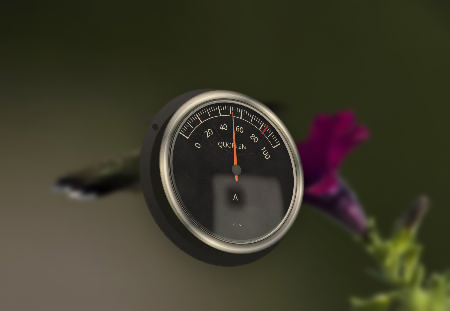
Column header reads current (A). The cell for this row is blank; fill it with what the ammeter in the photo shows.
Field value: 50 A
